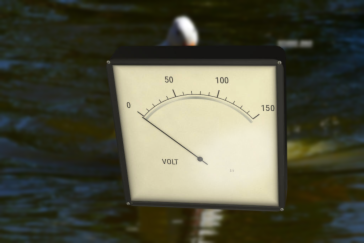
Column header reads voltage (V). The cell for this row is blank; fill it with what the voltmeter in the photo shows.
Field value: 0 V
